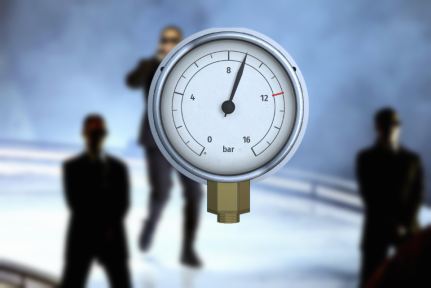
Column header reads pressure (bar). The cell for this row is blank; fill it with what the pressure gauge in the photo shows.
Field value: 9 bar
